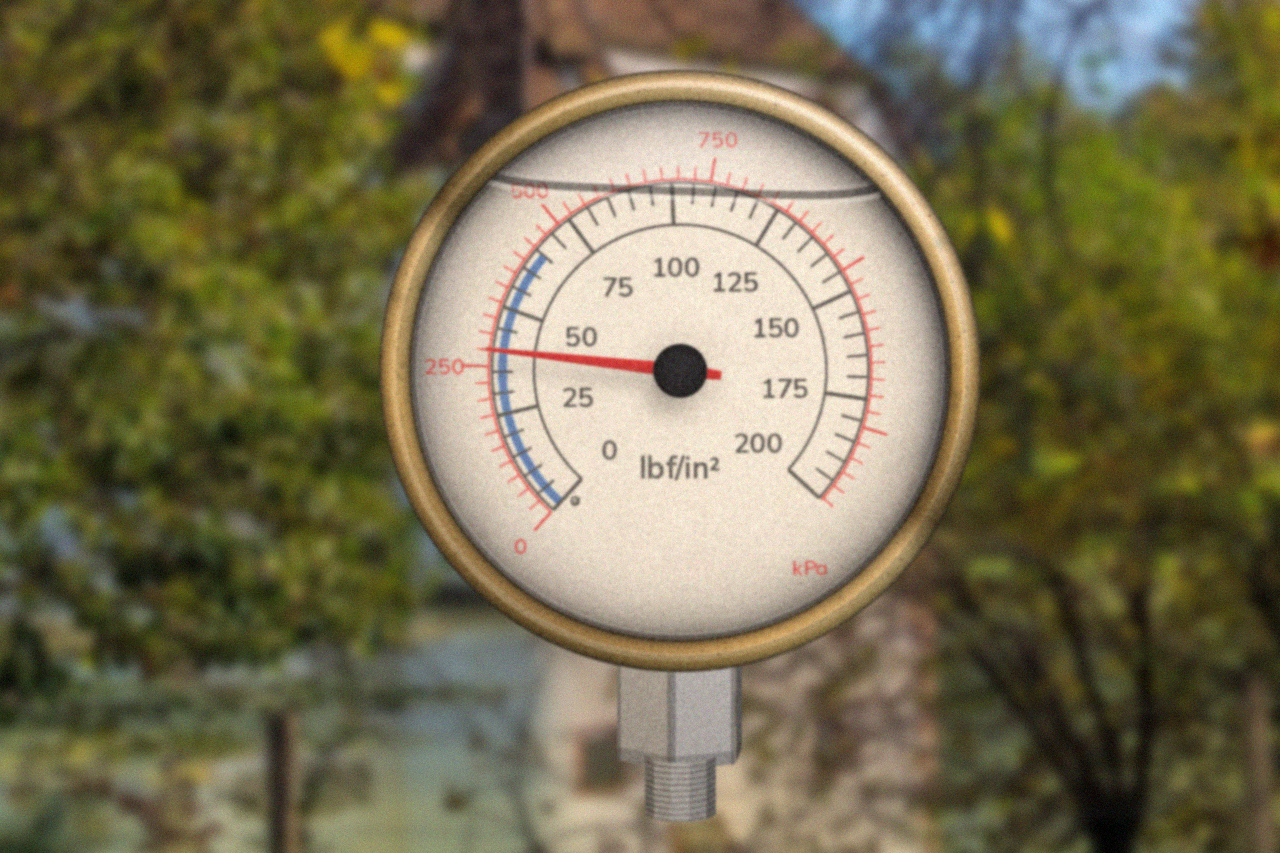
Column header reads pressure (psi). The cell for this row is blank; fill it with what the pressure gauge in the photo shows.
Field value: 40 psi
